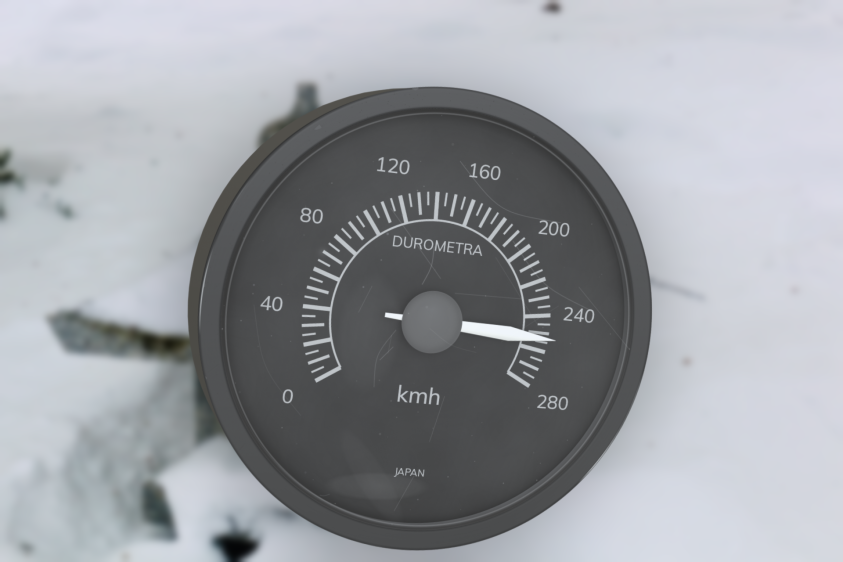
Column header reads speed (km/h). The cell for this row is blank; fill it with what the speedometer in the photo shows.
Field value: 252.5 km/h
